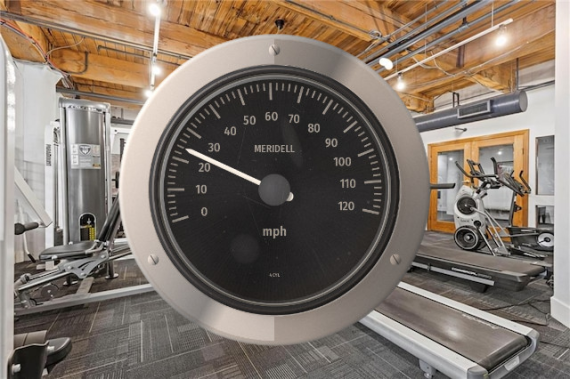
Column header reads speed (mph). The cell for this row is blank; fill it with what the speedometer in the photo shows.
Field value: 24 mph
